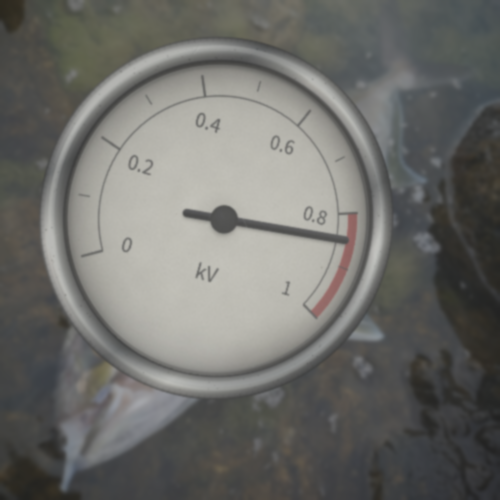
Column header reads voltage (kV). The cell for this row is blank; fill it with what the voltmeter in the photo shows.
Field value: 0.85 kV
